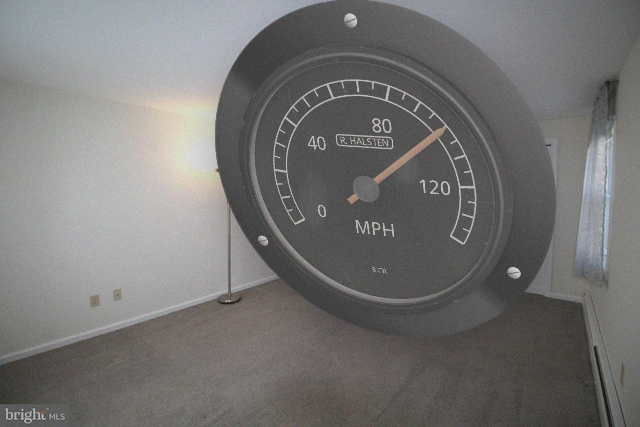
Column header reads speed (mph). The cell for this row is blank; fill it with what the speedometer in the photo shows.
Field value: 100 mph
